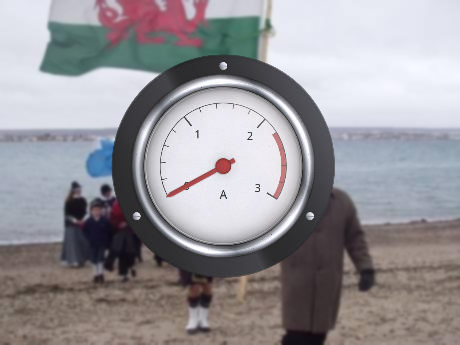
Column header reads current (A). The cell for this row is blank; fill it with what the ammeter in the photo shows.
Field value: 0 A
